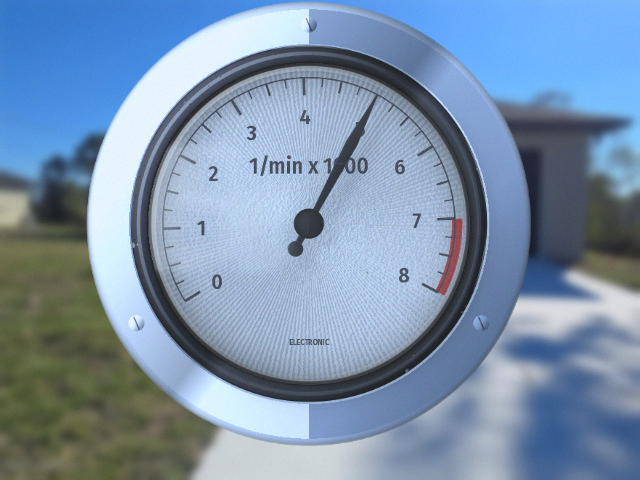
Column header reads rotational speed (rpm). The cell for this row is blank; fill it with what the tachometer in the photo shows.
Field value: 5000 rpm
